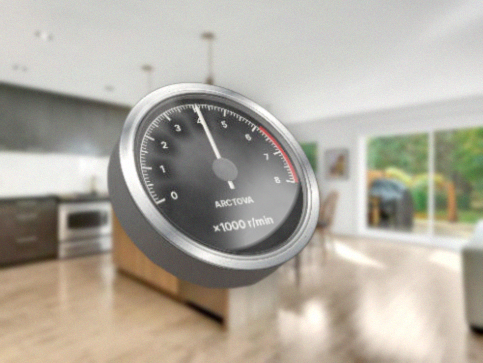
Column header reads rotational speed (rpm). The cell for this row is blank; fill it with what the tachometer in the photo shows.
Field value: 4000 rpm
